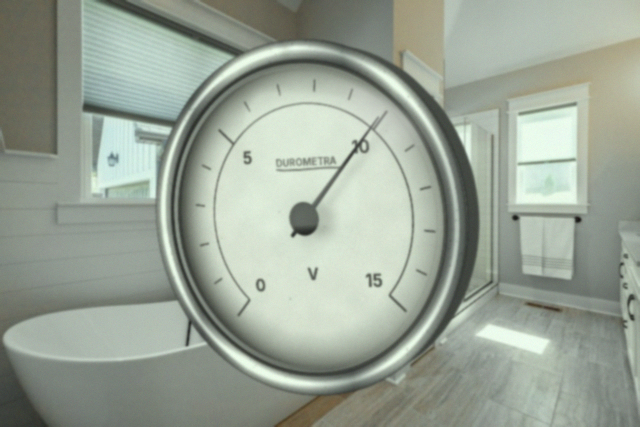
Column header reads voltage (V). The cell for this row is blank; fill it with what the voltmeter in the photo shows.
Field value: 10 V
